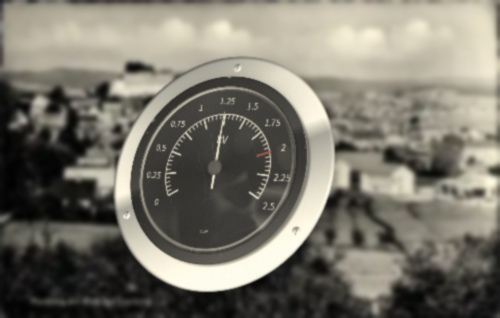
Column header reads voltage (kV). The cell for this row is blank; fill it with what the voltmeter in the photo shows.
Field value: 1.25 kV
